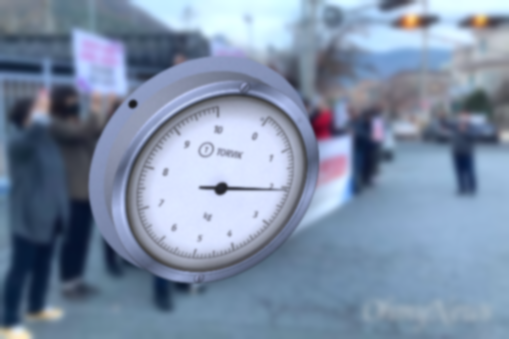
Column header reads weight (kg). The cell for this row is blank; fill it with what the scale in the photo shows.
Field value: 2 kg
